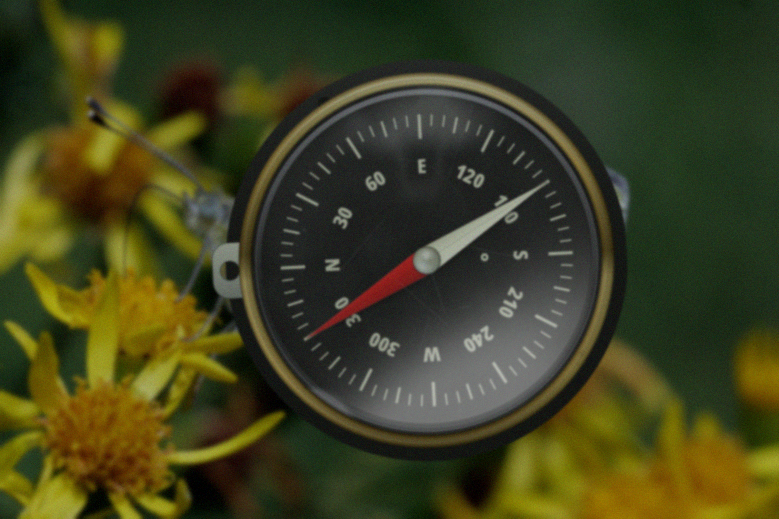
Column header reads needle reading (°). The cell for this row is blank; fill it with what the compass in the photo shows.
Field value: 330 °
